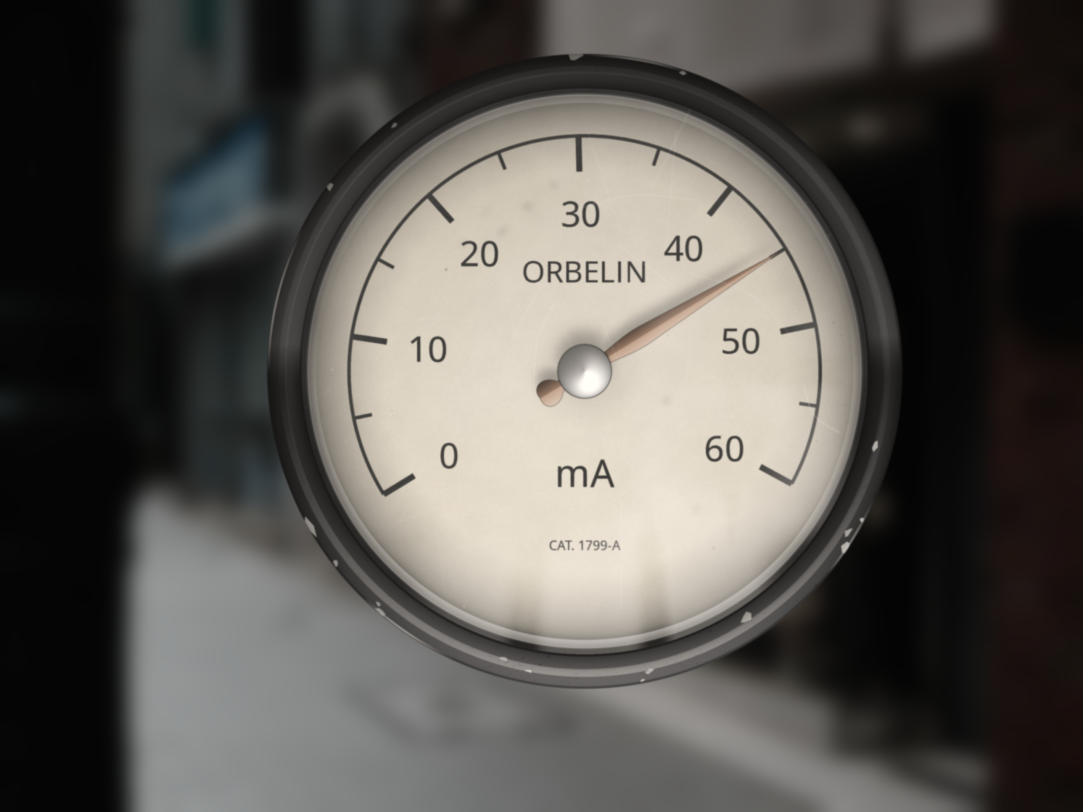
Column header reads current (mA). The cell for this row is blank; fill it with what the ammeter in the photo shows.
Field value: 45 mA
